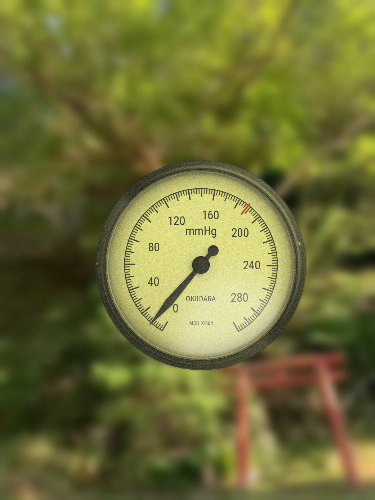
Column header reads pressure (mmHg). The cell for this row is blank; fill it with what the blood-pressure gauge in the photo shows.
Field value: 10 mmHg
